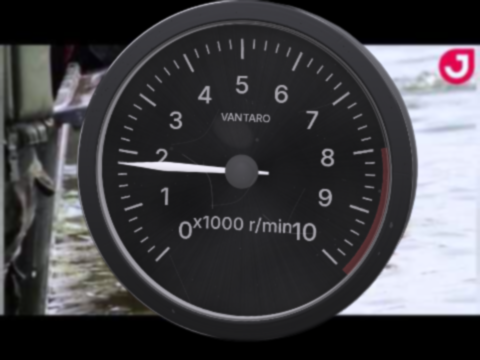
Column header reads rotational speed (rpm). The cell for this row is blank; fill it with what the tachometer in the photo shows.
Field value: 1800 rpm
